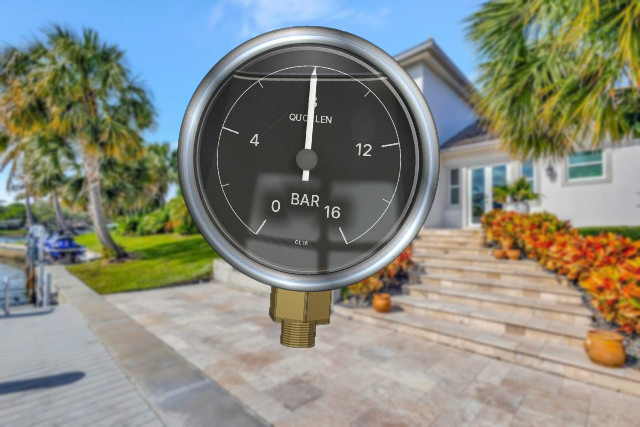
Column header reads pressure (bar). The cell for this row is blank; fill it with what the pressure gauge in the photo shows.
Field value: 8 bar
